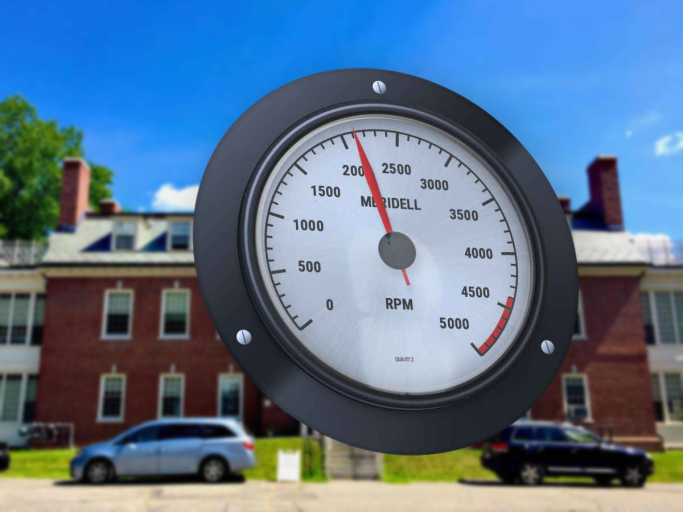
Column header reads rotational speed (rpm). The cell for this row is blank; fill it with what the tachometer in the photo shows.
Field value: 2100 rpm
